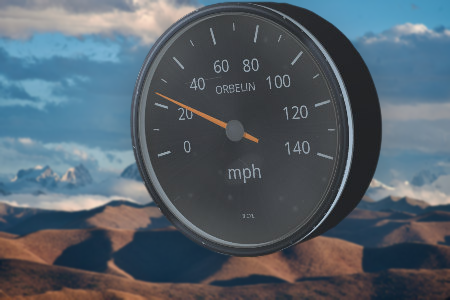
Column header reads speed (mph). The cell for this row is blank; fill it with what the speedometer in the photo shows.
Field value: 25 mph
